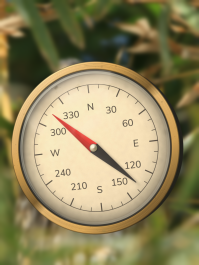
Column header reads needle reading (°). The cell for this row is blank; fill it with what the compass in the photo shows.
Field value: 315 °
